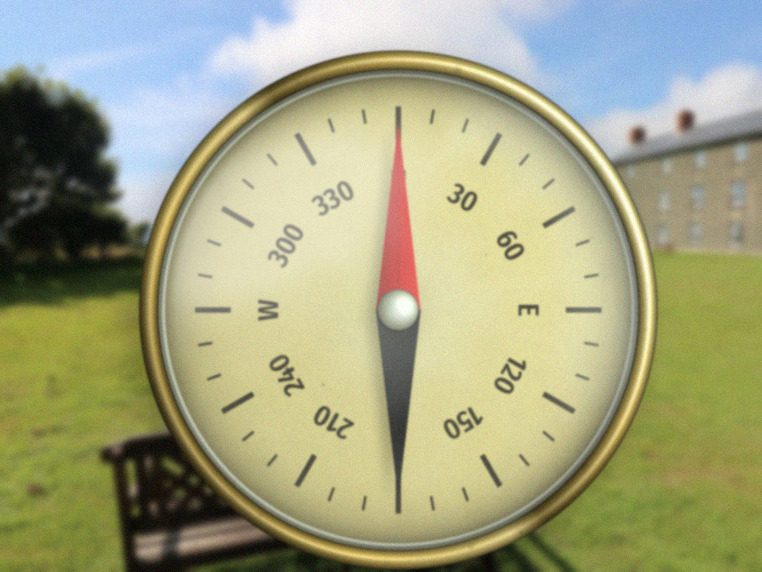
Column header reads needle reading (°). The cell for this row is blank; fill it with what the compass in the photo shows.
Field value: 0 °
